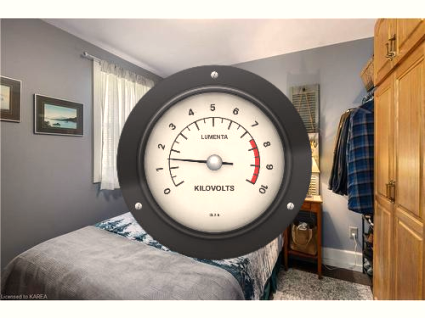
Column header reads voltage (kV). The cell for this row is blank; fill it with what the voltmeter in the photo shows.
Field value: 1.5 kV
